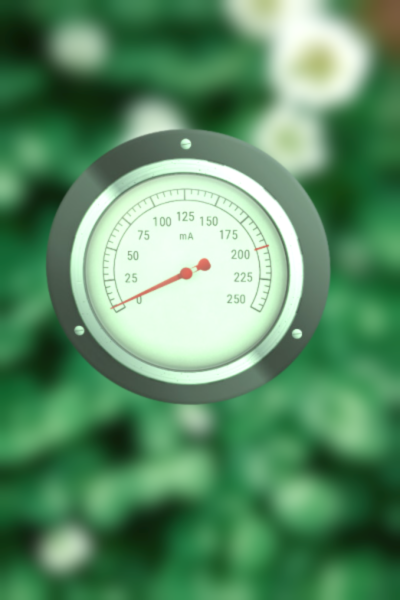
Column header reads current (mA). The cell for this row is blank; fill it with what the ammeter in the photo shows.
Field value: 5 mA
